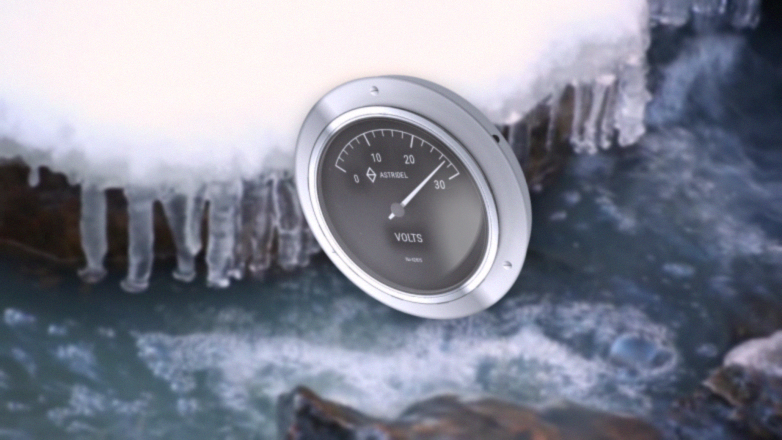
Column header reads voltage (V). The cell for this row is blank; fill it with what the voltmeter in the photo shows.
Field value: 27 V
